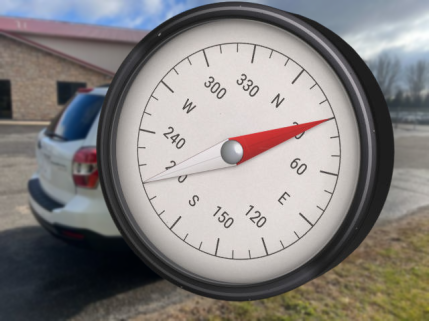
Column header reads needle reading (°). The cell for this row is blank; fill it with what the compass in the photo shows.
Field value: 30 °
